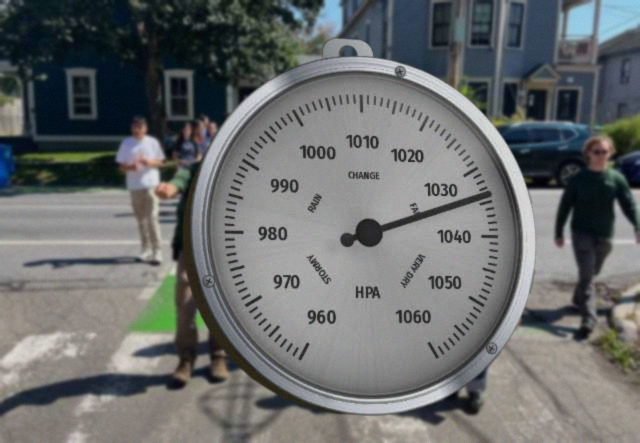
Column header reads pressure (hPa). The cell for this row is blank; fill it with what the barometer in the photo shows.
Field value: 1034 hPa
